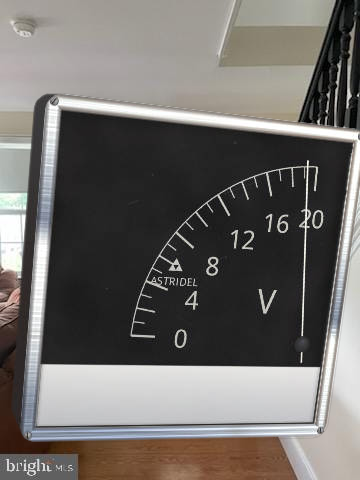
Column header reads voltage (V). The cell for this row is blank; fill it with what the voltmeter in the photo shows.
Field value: 19 V
